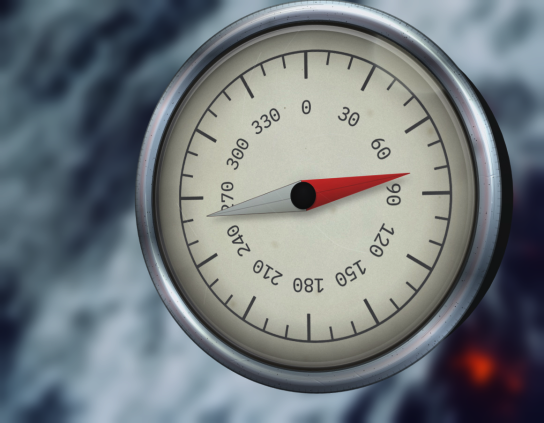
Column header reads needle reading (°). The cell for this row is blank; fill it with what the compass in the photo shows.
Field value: 80 °
